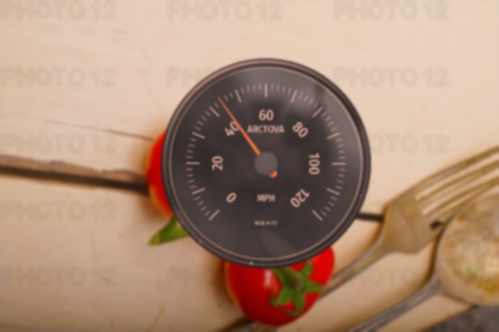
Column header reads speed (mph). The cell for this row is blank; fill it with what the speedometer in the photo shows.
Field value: 44 mph
